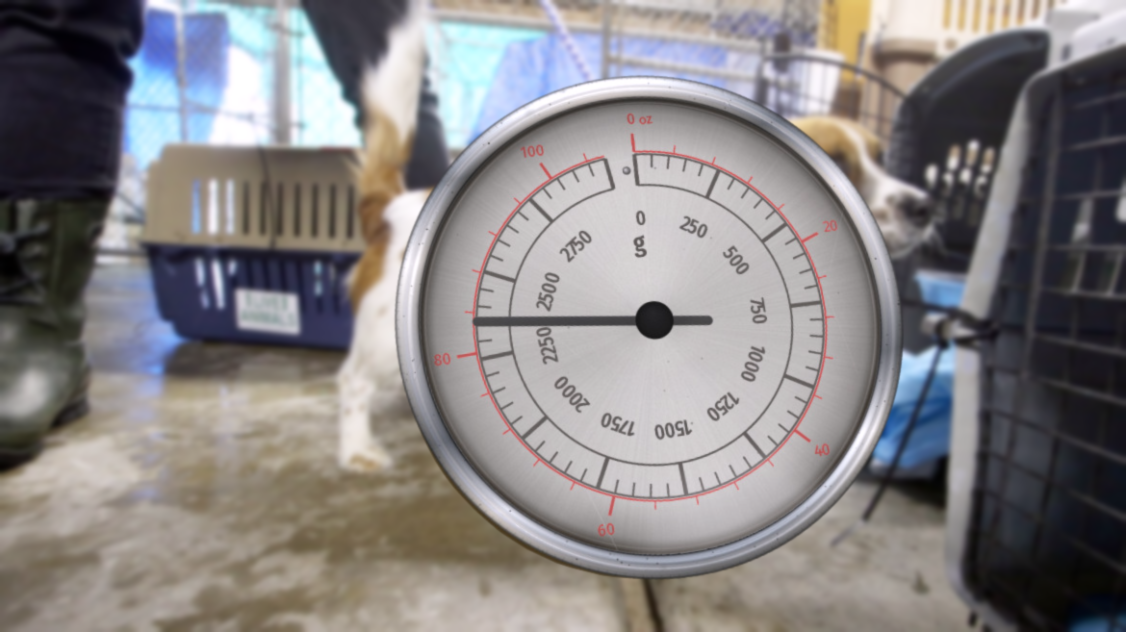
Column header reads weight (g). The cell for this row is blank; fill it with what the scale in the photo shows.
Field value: 2350 g
